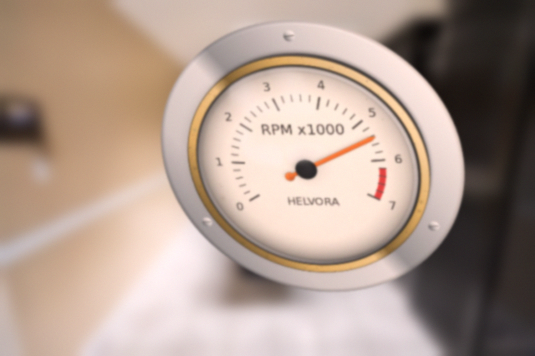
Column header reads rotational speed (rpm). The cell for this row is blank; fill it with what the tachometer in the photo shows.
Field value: 5400 rpm
